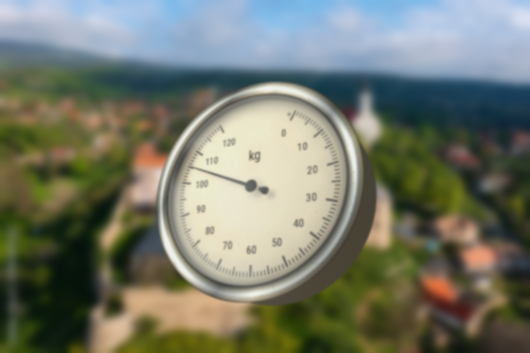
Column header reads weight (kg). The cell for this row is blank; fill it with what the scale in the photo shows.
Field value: 105 kg
